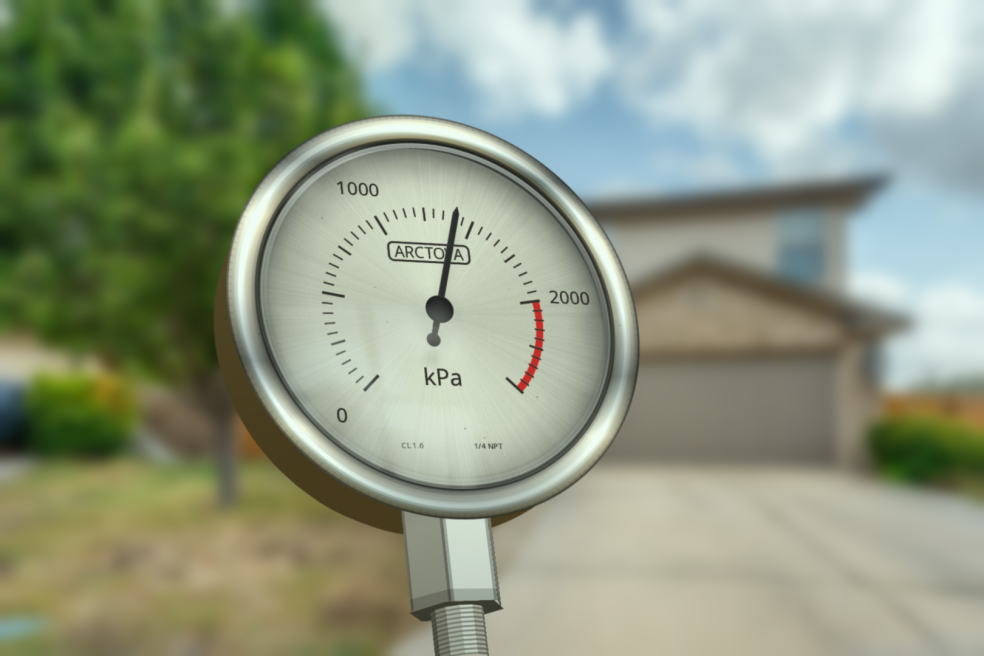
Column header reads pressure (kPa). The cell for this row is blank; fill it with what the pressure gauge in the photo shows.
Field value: 1400 kPa
